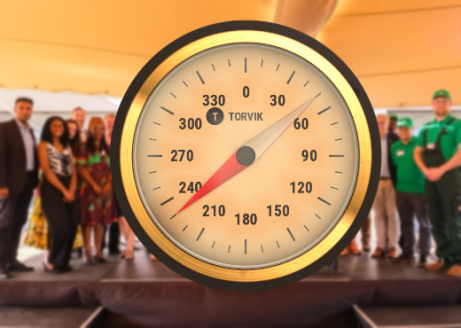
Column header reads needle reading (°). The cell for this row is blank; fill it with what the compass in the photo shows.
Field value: 230 °
